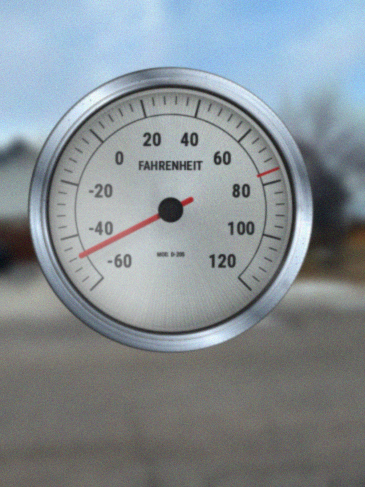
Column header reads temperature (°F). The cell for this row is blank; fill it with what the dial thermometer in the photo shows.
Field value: -48 °F
